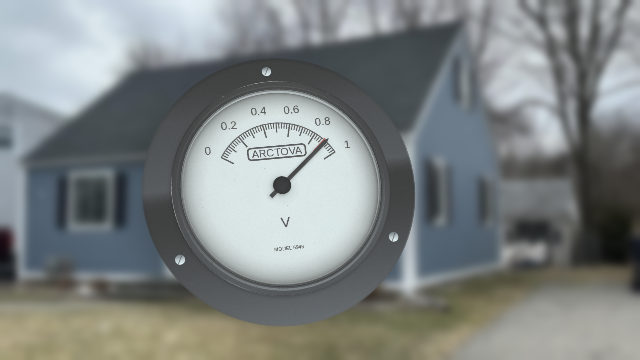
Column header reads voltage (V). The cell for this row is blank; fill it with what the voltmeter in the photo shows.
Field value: 0.9 V
